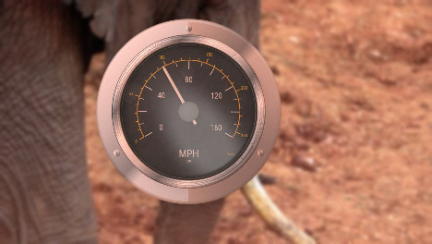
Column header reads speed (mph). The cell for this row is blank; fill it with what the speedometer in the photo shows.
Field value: 60 mph
